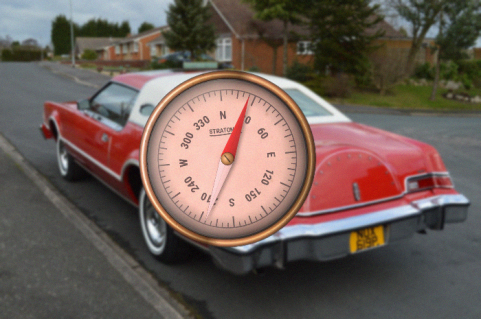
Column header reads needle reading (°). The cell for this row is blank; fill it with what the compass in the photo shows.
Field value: 25 °
